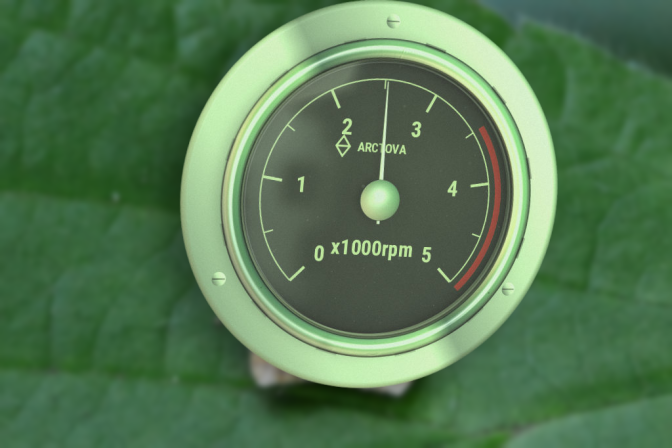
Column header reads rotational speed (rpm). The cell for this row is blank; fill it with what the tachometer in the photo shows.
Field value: 2500 rpm
